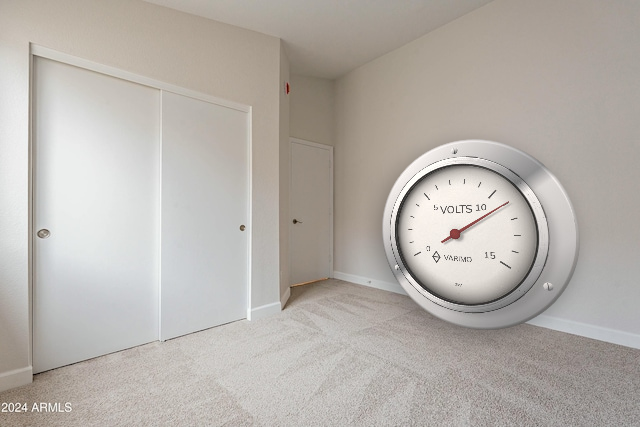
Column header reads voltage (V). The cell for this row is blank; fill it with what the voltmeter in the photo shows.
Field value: 11 V
